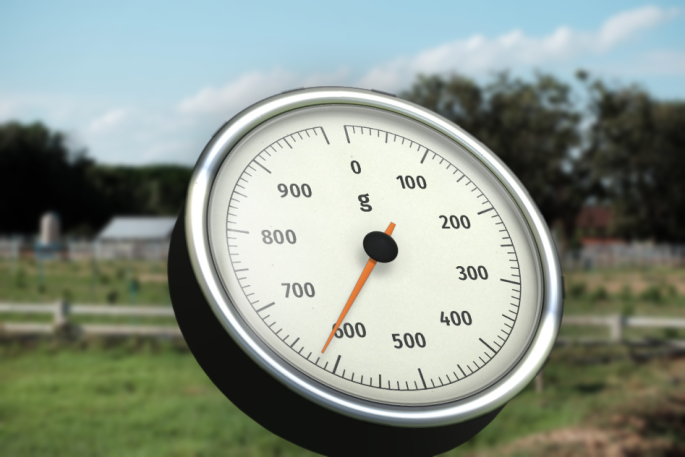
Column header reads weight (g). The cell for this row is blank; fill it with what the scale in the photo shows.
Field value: 620 g
